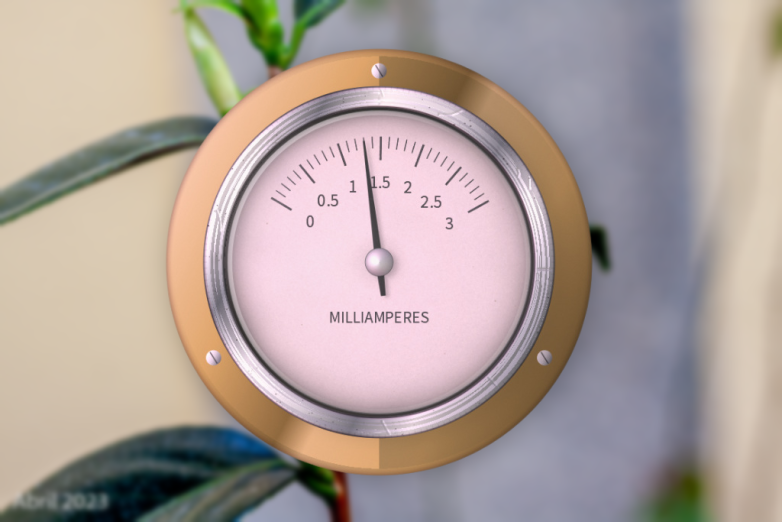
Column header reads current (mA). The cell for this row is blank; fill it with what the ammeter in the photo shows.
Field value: 1.3 mA
